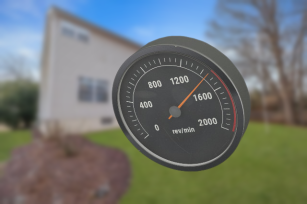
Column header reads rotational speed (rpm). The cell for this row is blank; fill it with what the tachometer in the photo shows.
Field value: 1450 rpm
